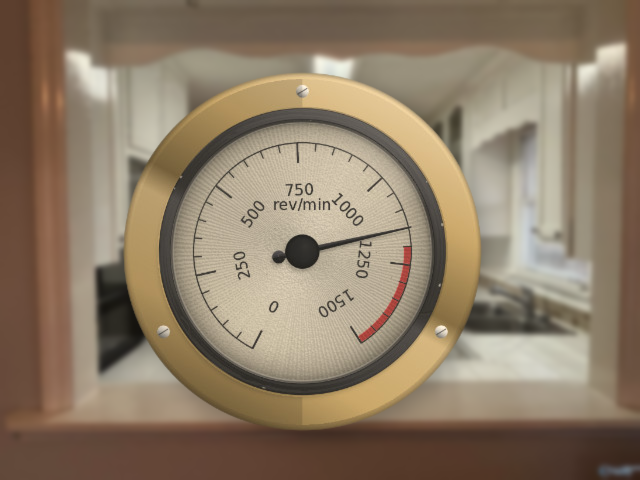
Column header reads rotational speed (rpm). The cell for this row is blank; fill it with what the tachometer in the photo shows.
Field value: 1150 rpm
